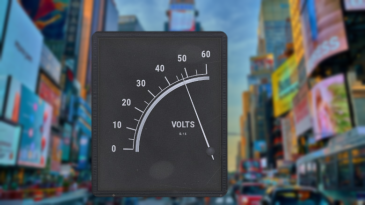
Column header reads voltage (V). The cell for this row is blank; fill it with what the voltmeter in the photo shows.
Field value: 47.5 V
